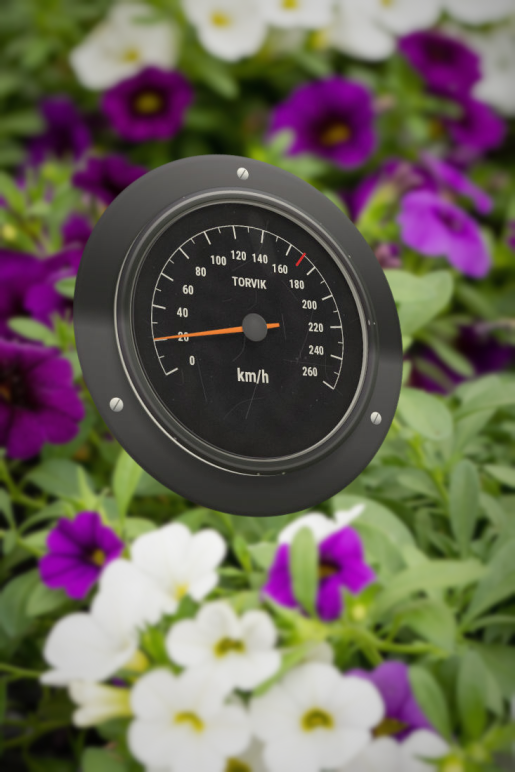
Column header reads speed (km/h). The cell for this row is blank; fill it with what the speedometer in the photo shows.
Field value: 20 km/h
